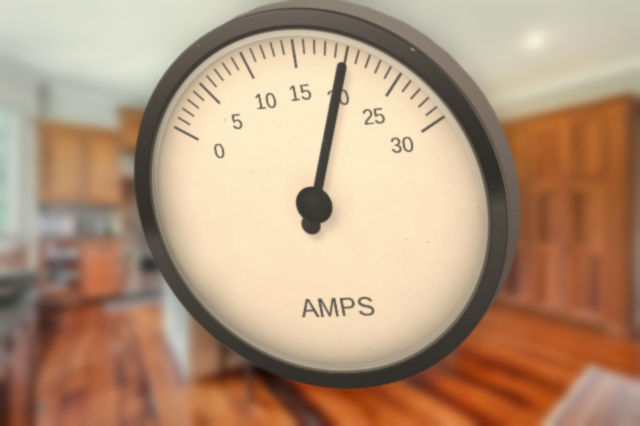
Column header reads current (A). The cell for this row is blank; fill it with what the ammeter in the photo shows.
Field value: 20 A
